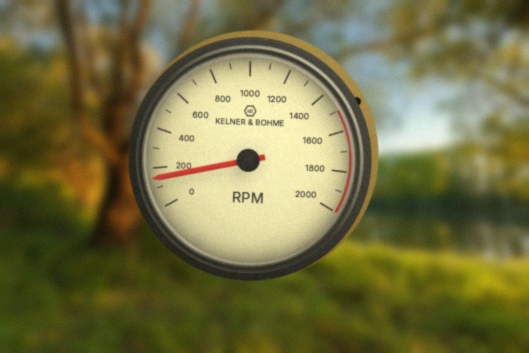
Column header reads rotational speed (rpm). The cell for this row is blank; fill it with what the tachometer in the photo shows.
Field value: 150 rpm
